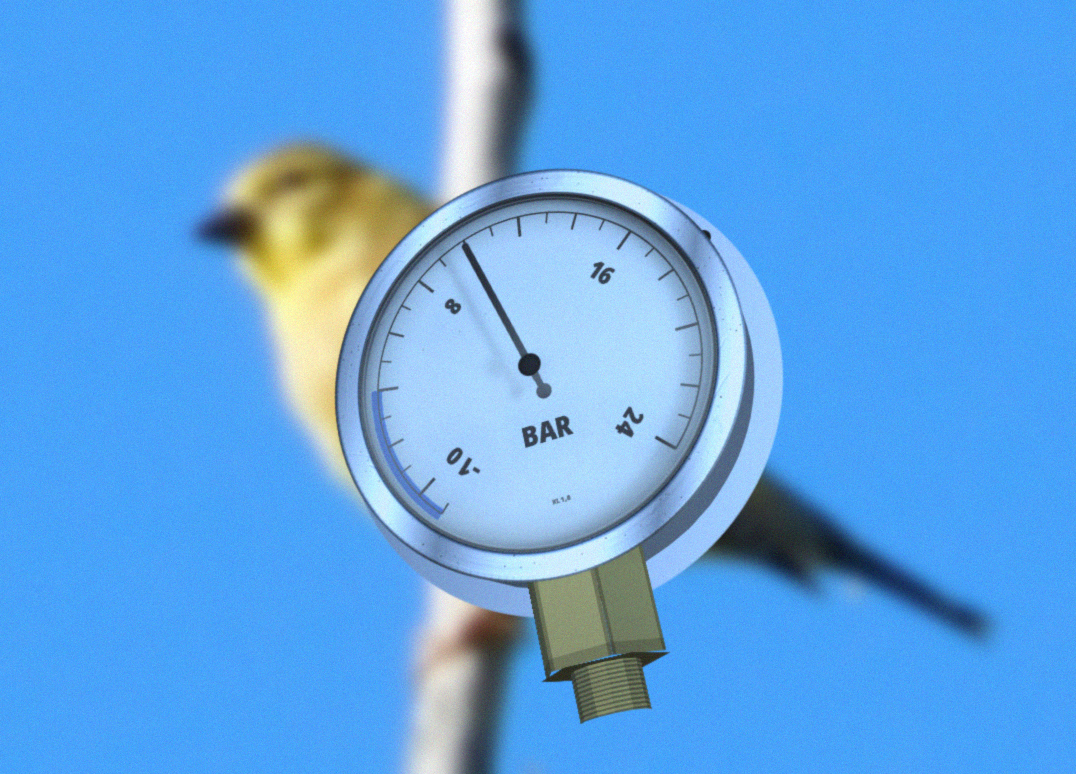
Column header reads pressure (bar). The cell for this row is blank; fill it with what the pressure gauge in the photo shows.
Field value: 10 bar
